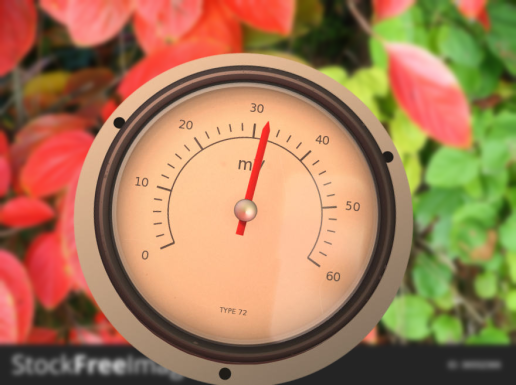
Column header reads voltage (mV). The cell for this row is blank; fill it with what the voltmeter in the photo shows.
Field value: 32 mV
